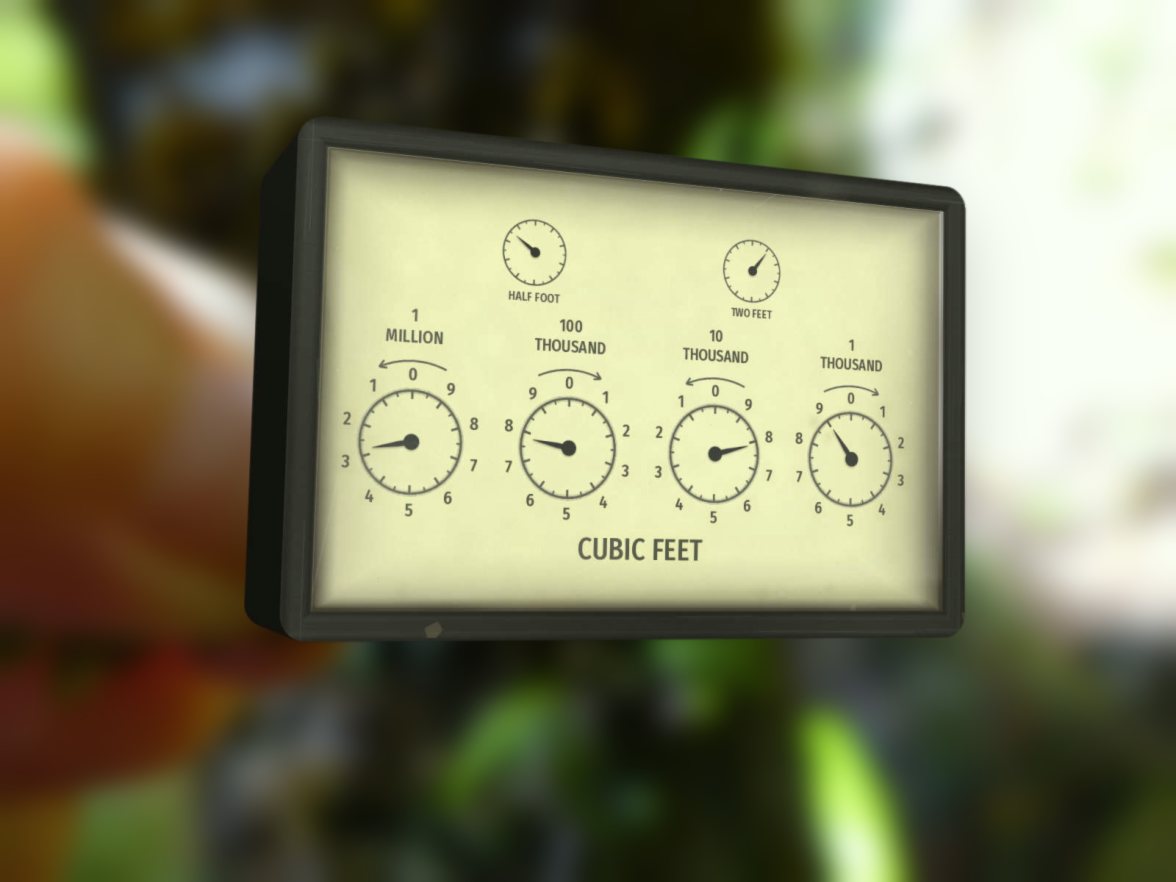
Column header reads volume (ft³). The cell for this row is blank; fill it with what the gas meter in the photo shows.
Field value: 277900 ft³
